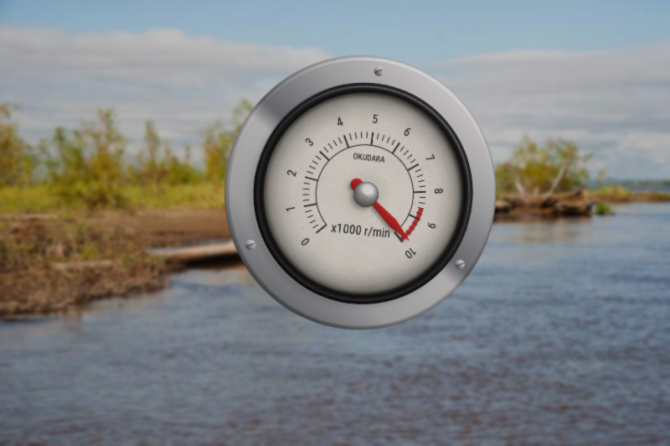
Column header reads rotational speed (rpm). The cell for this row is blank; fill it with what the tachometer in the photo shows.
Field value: 9800 rpm
